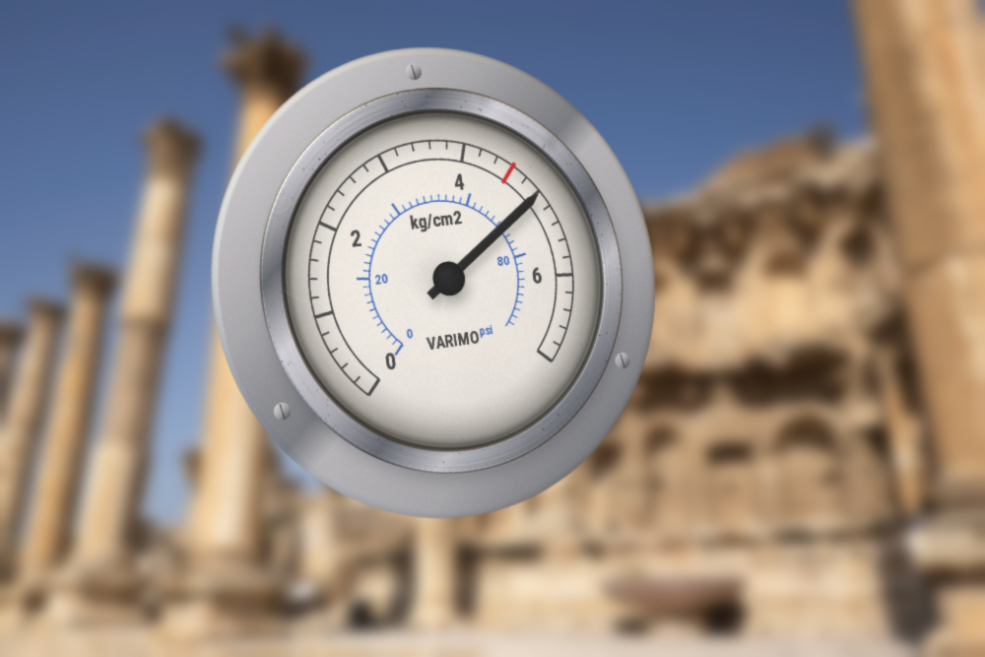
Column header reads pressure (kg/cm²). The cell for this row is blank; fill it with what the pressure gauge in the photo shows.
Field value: 5 kg/cm²
